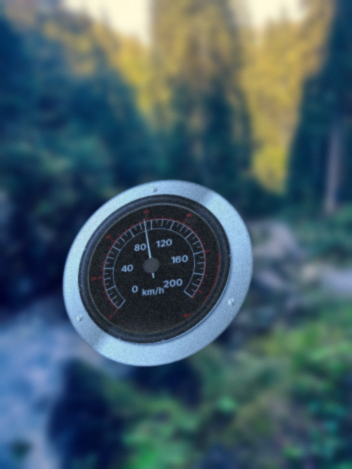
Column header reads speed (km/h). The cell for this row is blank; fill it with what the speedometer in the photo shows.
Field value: 95 km/h
